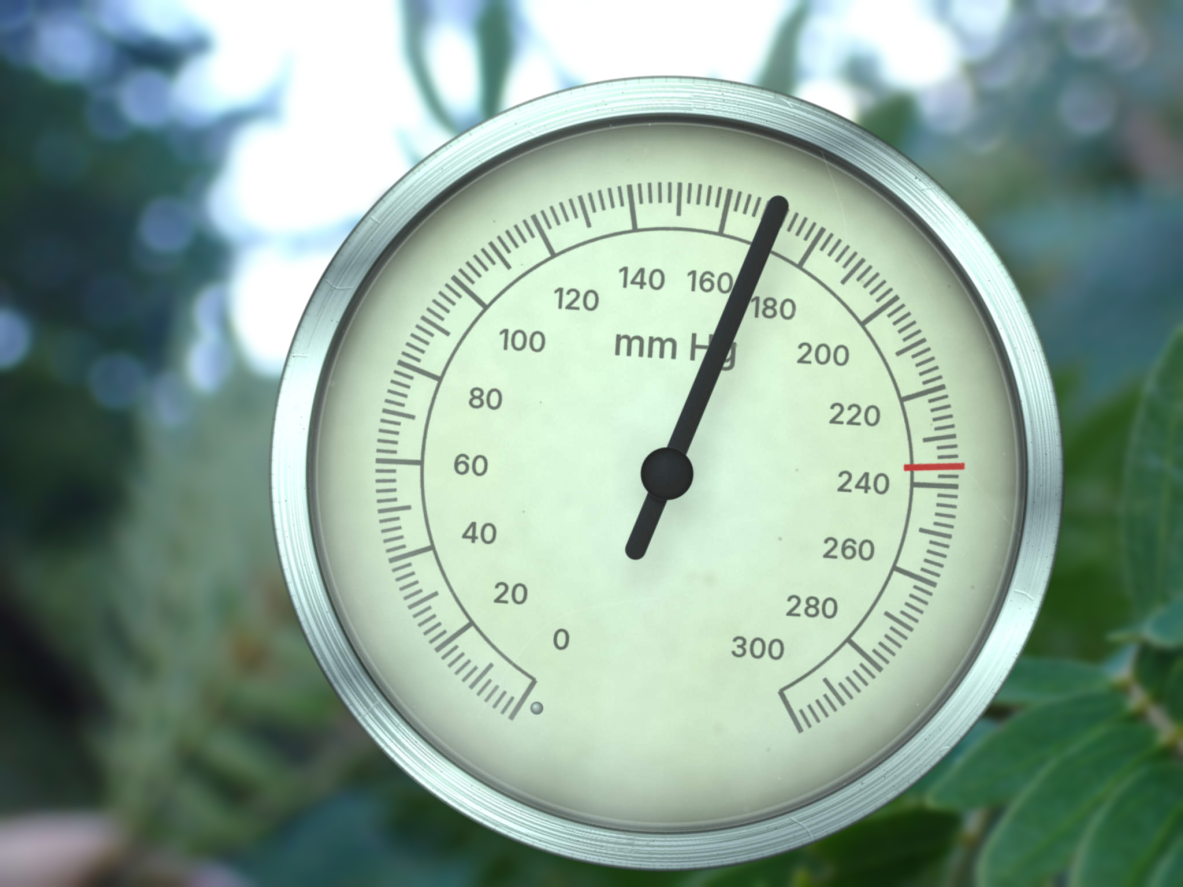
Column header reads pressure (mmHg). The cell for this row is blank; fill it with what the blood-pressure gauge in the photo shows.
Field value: 170 mmHg
